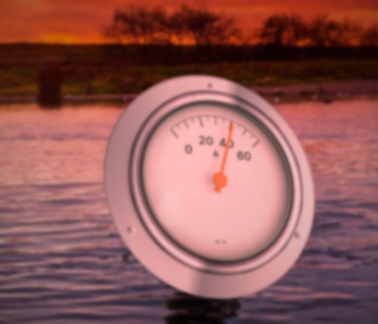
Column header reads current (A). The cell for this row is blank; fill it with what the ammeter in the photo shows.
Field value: 40 A
